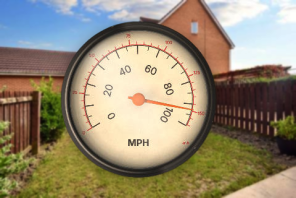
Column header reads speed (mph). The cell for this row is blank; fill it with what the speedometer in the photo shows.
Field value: 92.5 mph
